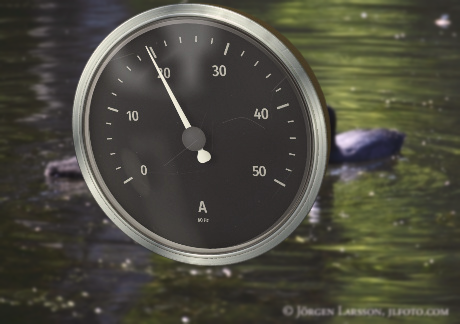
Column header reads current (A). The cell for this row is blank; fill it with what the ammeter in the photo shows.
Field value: 20 A
